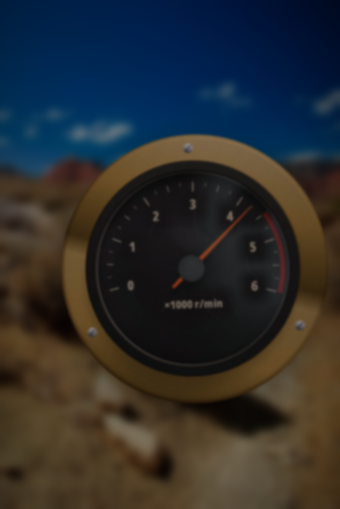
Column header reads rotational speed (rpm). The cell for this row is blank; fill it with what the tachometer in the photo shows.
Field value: 4250 rpm
